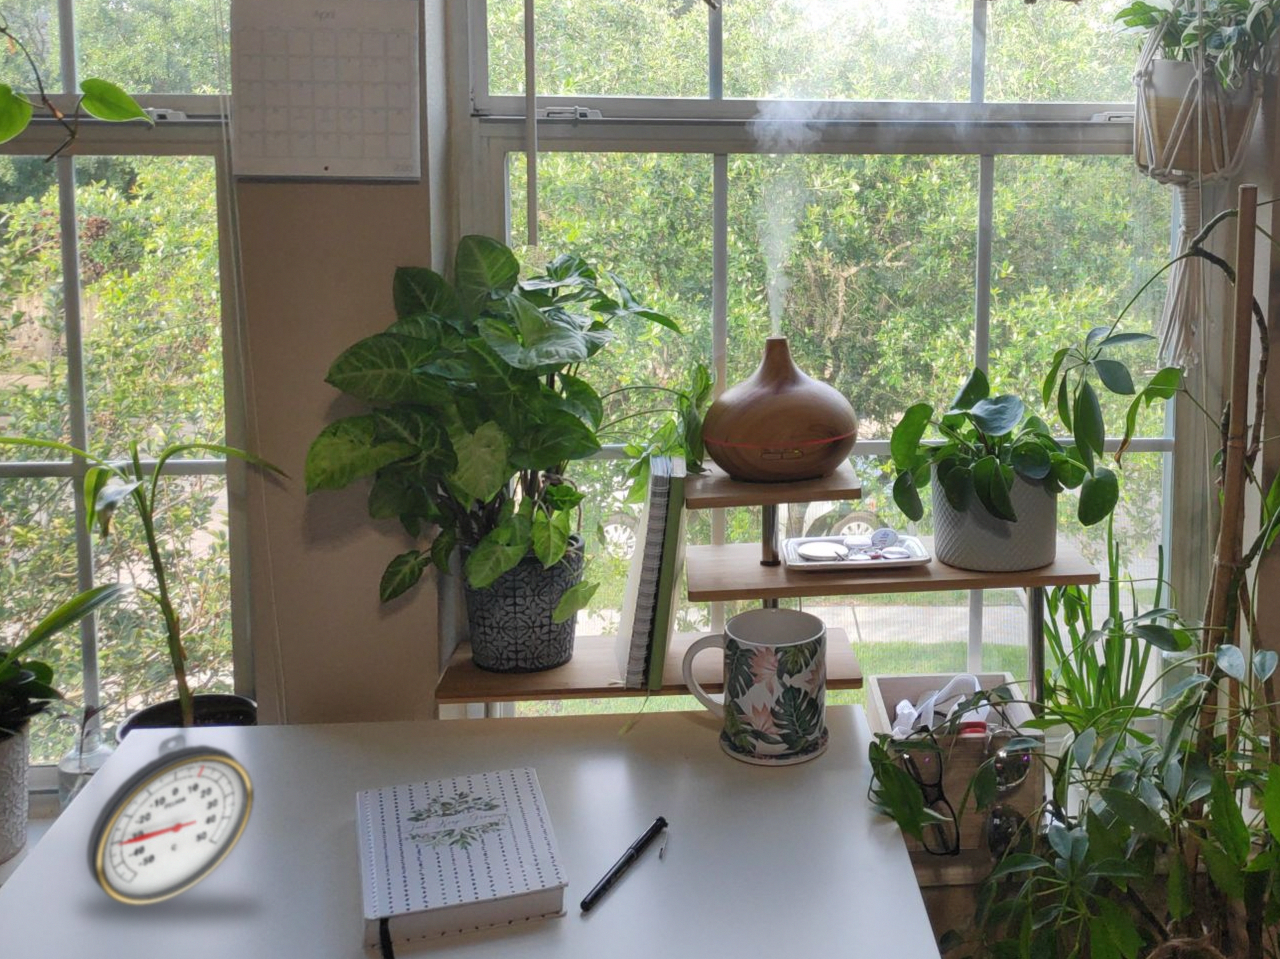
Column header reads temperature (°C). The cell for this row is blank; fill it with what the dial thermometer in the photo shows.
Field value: -30 °C
